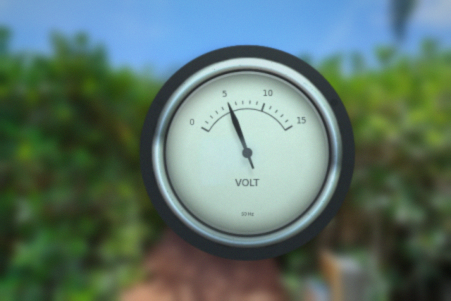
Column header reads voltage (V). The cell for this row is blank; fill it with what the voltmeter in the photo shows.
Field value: 5 V
